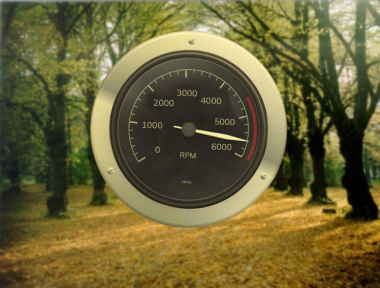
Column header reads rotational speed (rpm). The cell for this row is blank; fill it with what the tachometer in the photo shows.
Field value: 5600 rpm
